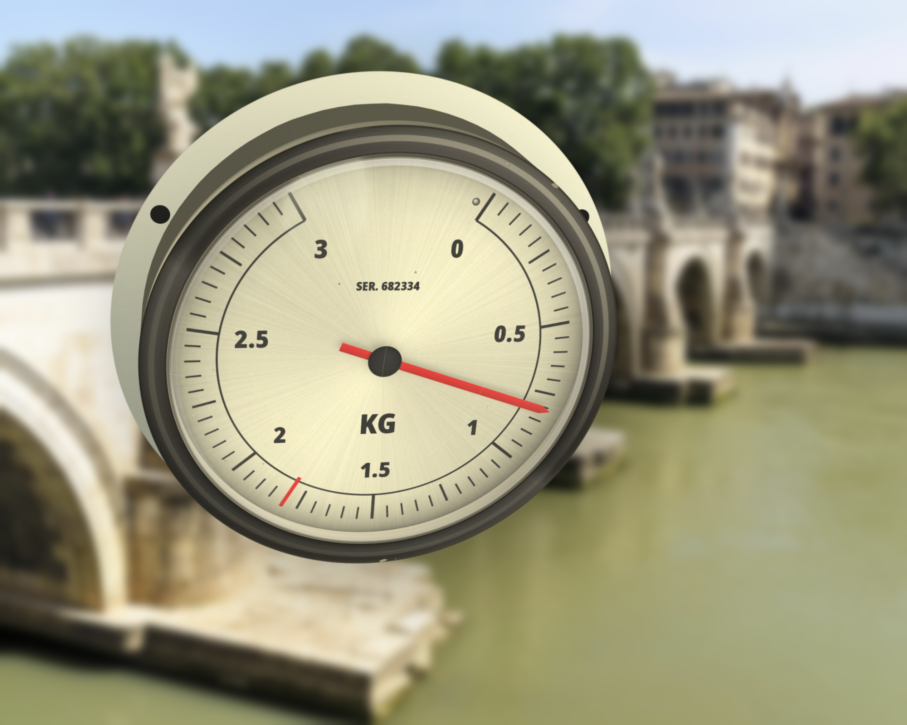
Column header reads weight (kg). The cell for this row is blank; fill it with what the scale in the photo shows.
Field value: 0.8 kg
